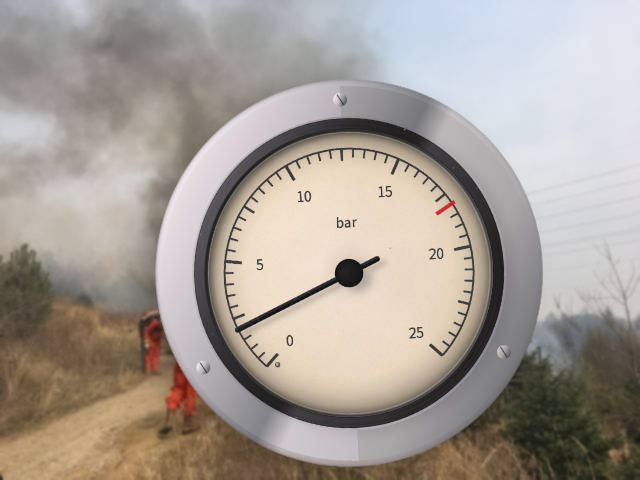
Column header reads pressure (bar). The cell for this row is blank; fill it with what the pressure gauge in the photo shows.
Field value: 2 bar
